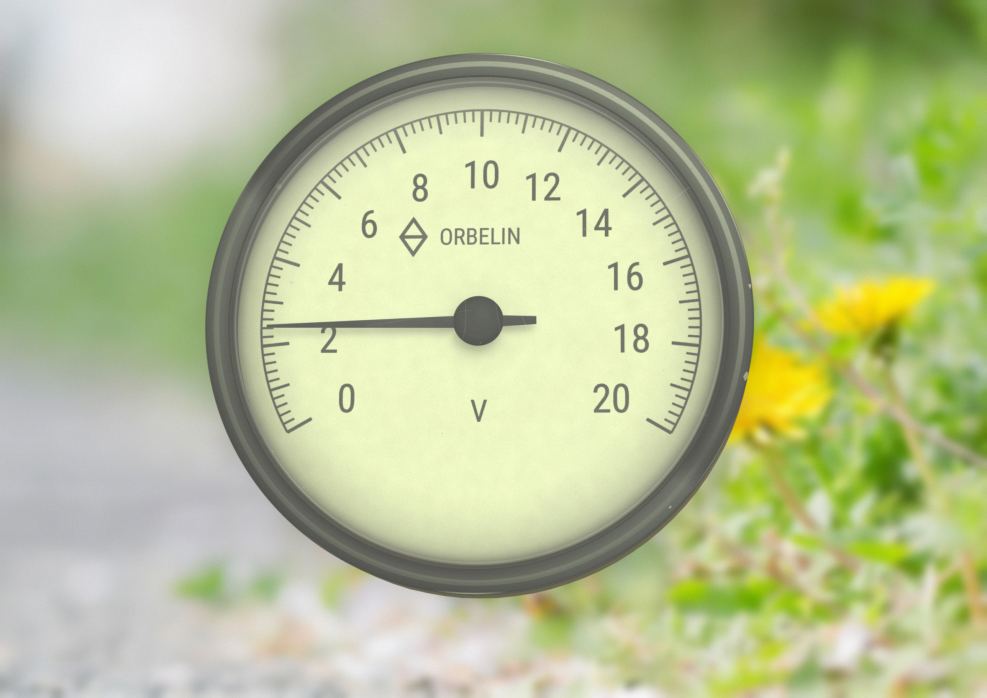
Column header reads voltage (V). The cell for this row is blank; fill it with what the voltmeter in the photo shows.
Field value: 2.4 V
